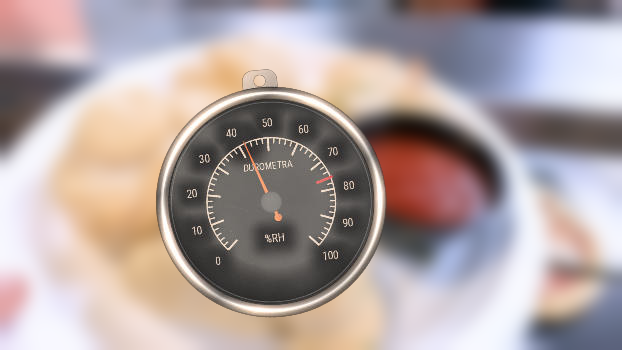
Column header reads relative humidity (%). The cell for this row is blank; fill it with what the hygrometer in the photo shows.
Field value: 42 %
